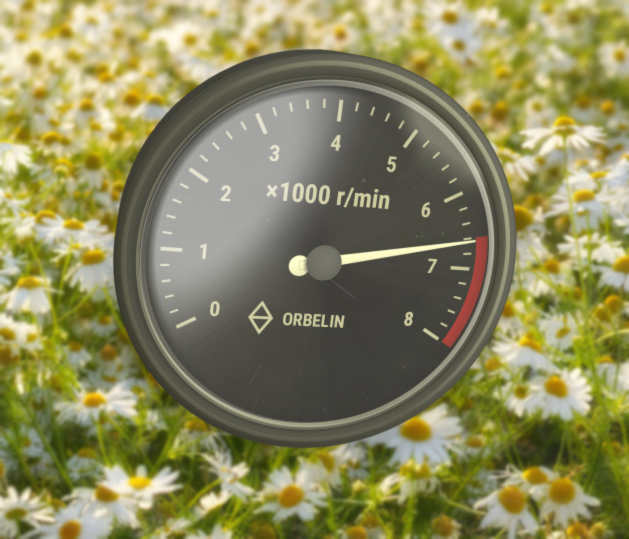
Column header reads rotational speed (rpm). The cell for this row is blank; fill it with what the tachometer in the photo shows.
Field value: 6600 rpm
